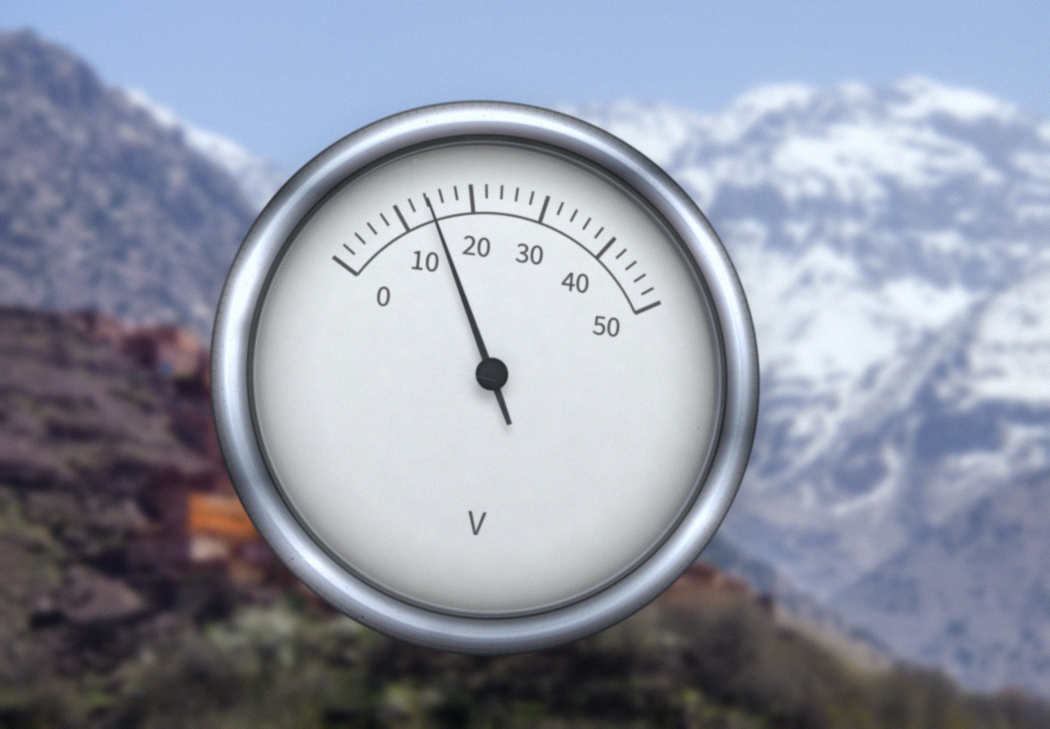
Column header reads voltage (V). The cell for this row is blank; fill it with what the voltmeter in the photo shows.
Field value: 14 V
